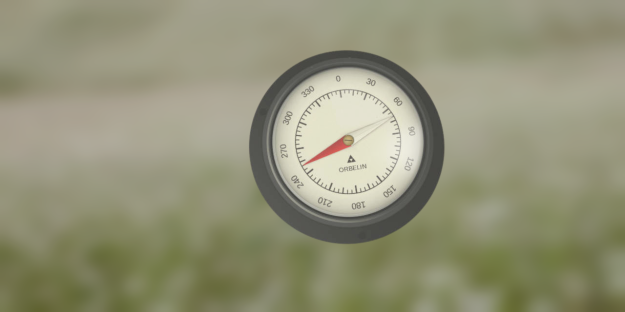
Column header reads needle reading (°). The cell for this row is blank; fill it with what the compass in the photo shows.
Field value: 250 °
